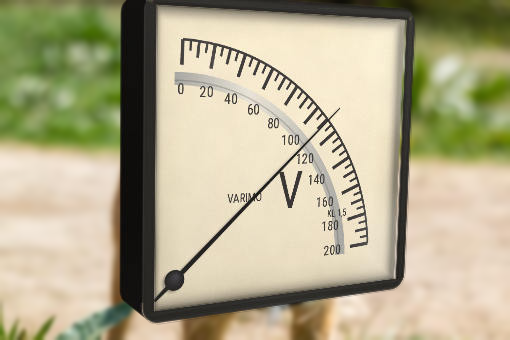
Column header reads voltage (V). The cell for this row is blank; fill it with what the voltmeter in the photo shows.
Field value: 110 V
